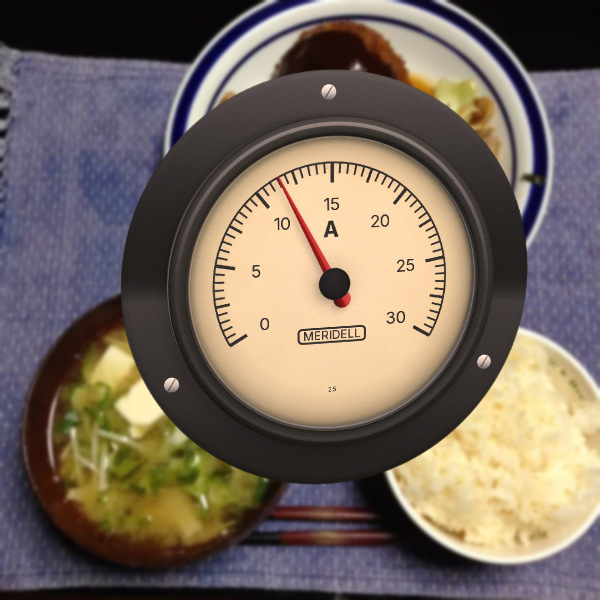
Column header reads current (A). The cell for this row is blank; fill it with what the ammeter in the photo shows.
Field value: 11.5 A
